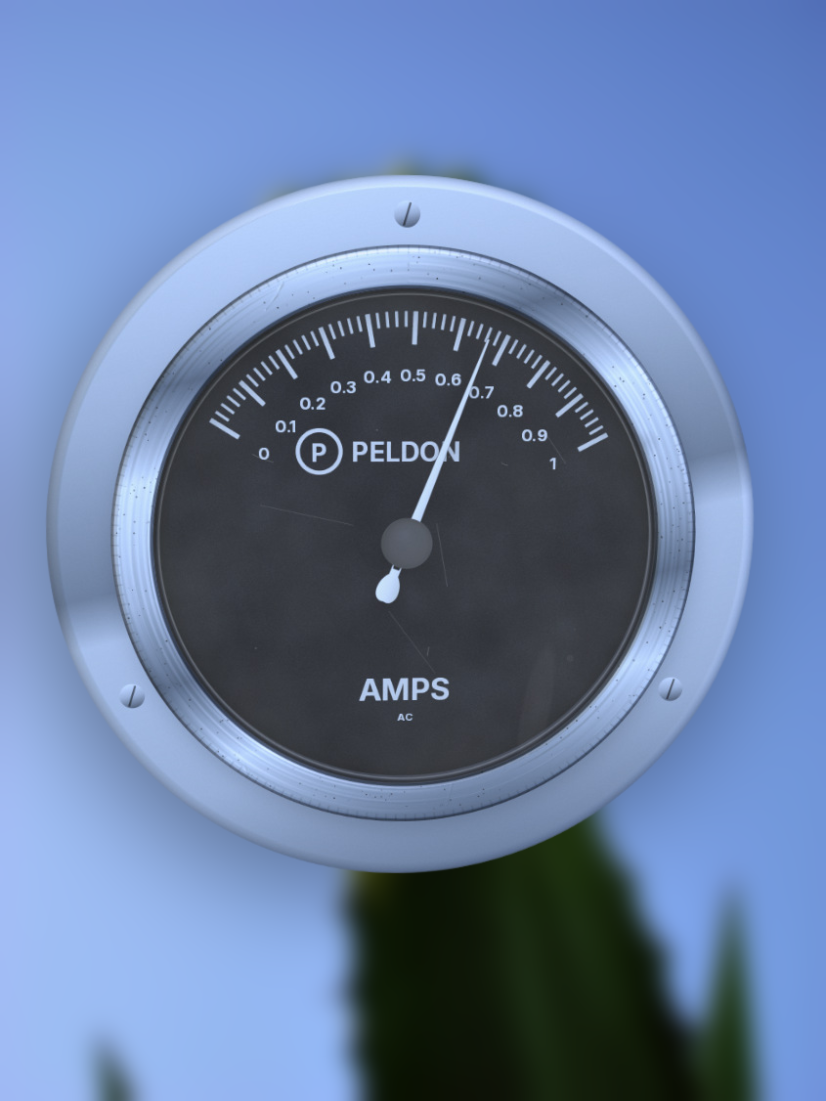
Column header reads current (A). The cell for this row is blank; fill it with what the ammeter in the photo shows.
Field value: 0.66 A
